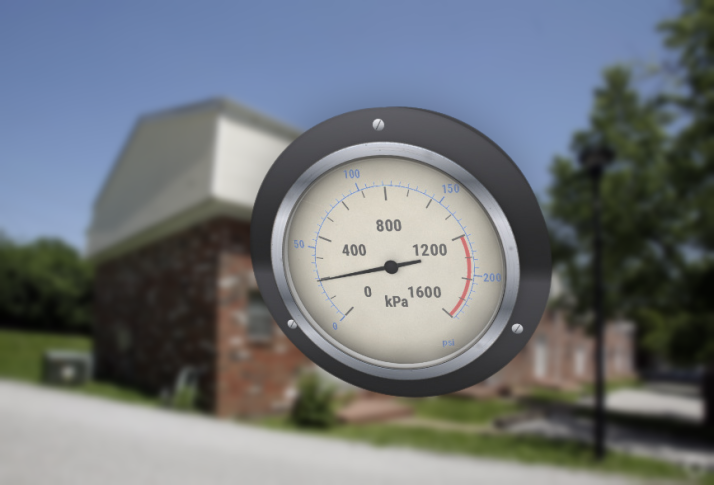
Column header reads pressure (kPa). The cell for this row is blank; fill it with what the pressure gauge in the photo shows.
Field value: 200 kPa
